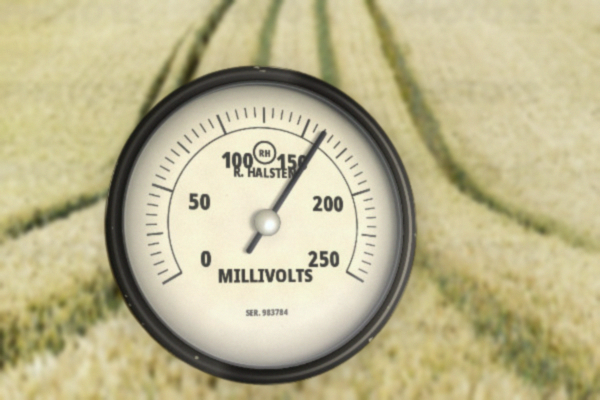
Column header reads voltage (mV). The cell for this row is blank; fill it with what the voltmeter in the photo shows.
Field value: 160 mV
